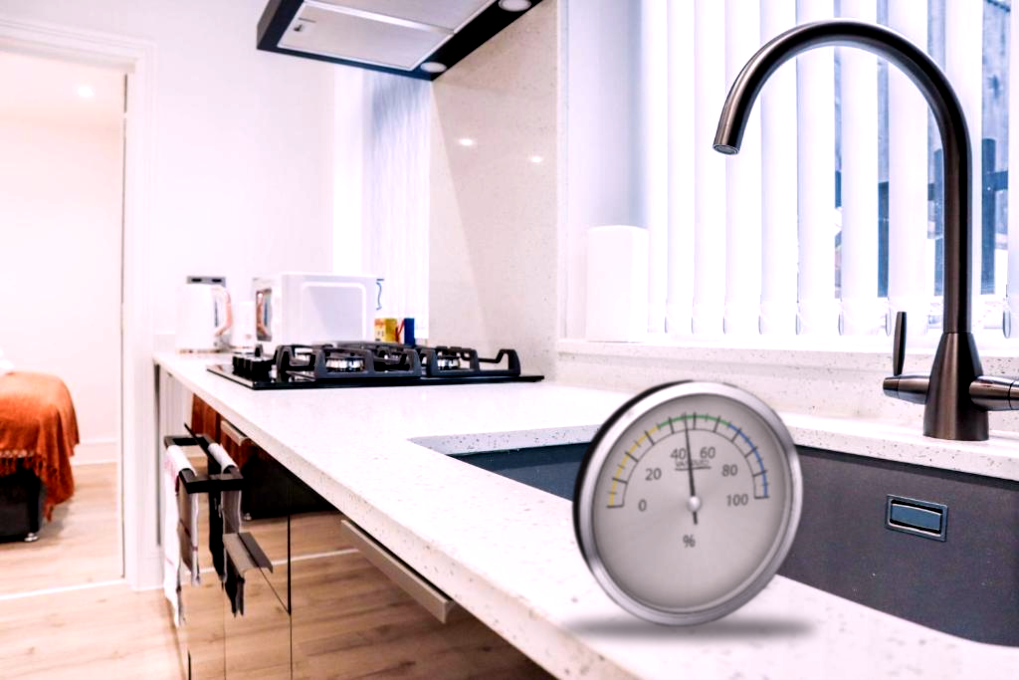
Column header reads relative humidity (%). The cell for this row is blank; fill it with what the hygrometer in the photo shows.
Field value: 45 %
